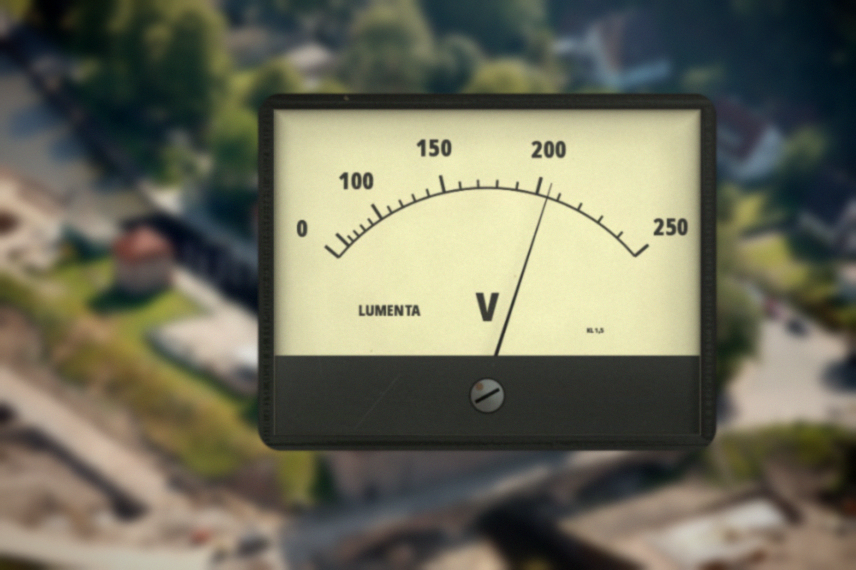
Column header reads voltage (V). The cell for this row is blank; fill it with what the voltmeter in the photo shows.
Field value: 205 V
